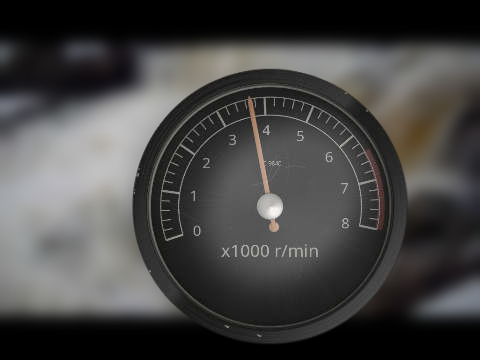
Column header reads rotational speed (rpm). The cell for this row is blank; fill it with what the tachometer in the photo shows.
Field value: 3700 rpm
